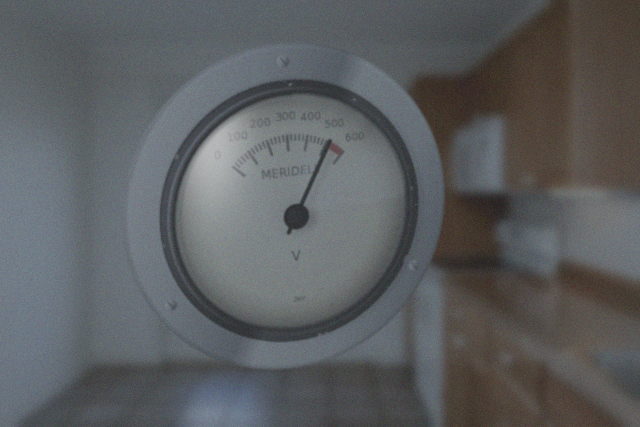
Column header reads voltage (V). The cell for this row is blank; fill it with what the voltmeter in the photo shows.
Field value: 500 V
